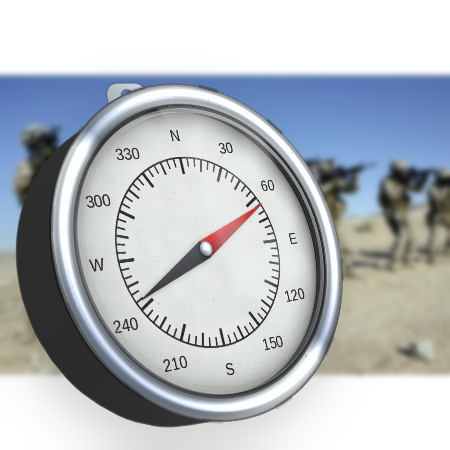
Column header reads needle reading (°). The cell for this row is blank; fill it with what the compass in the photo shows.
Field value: 65 °
